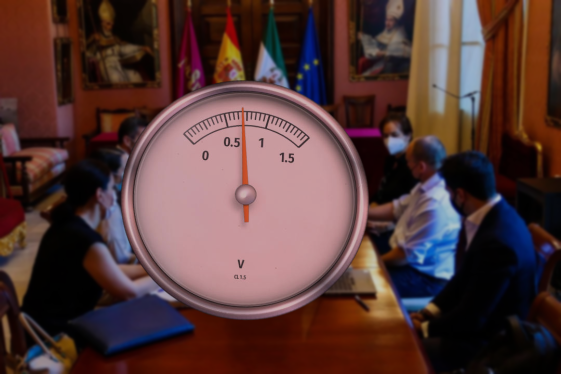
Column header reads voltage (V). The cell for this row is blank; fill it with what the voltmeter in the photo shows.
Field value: 0.7 V
